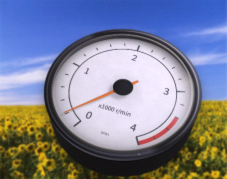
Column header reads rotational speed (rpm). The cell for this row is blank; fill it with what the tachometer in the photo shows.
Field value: 200 rpm
